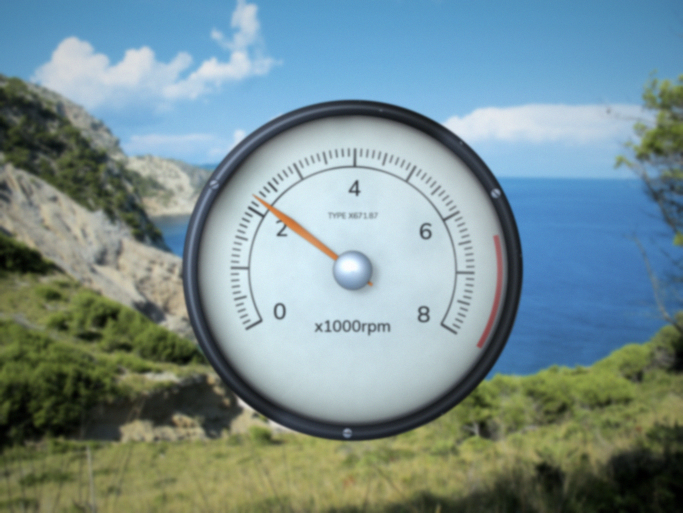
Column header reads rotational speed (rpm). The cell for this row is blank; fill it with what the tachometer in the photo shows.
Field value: 2200 rpm
